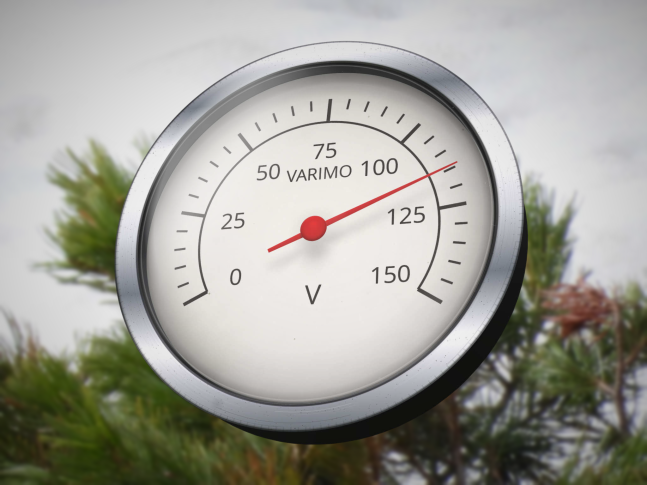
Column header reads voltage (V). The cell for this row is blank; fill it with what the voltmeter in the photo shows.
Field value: 115 V
